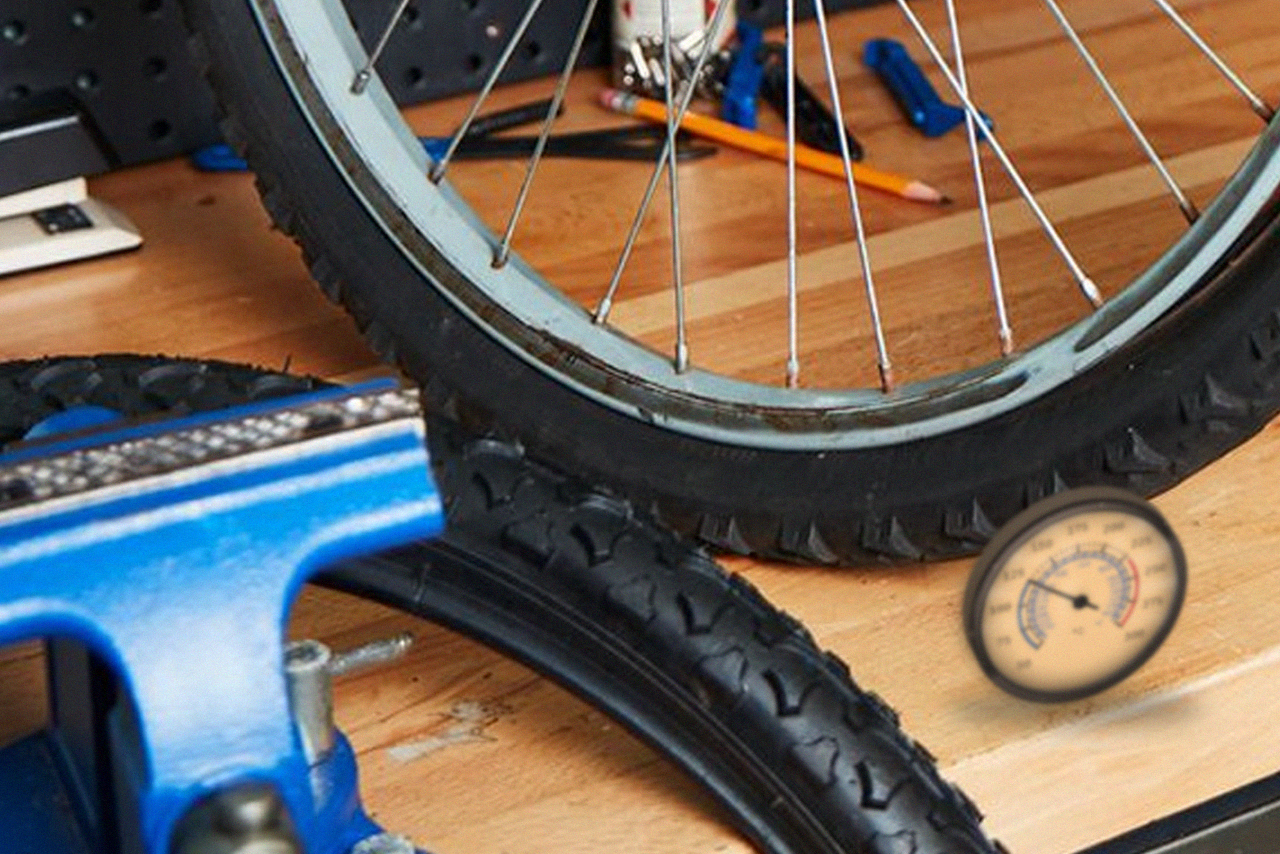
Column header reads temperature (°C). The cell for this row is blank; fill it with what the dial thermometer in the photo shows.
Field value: 125 °C
